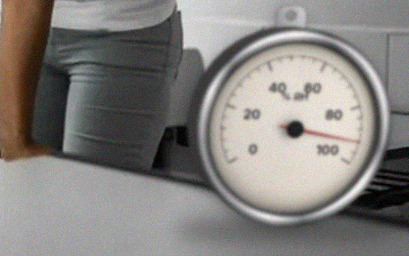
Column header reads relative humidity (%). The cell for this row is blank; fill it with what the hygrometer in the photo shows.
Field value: 92 %
